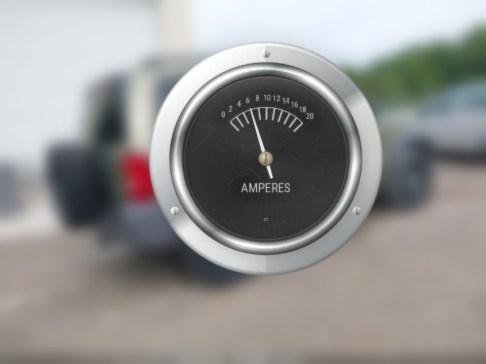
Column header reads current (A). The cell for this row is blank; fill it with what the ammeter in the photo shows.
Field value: 6 A
